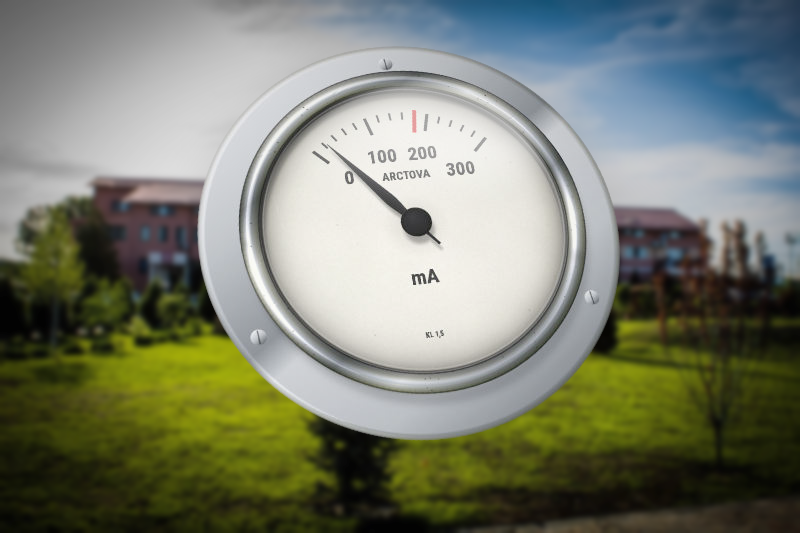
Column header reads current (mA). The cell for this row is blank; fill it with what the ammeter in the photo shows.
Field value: 20 mA
